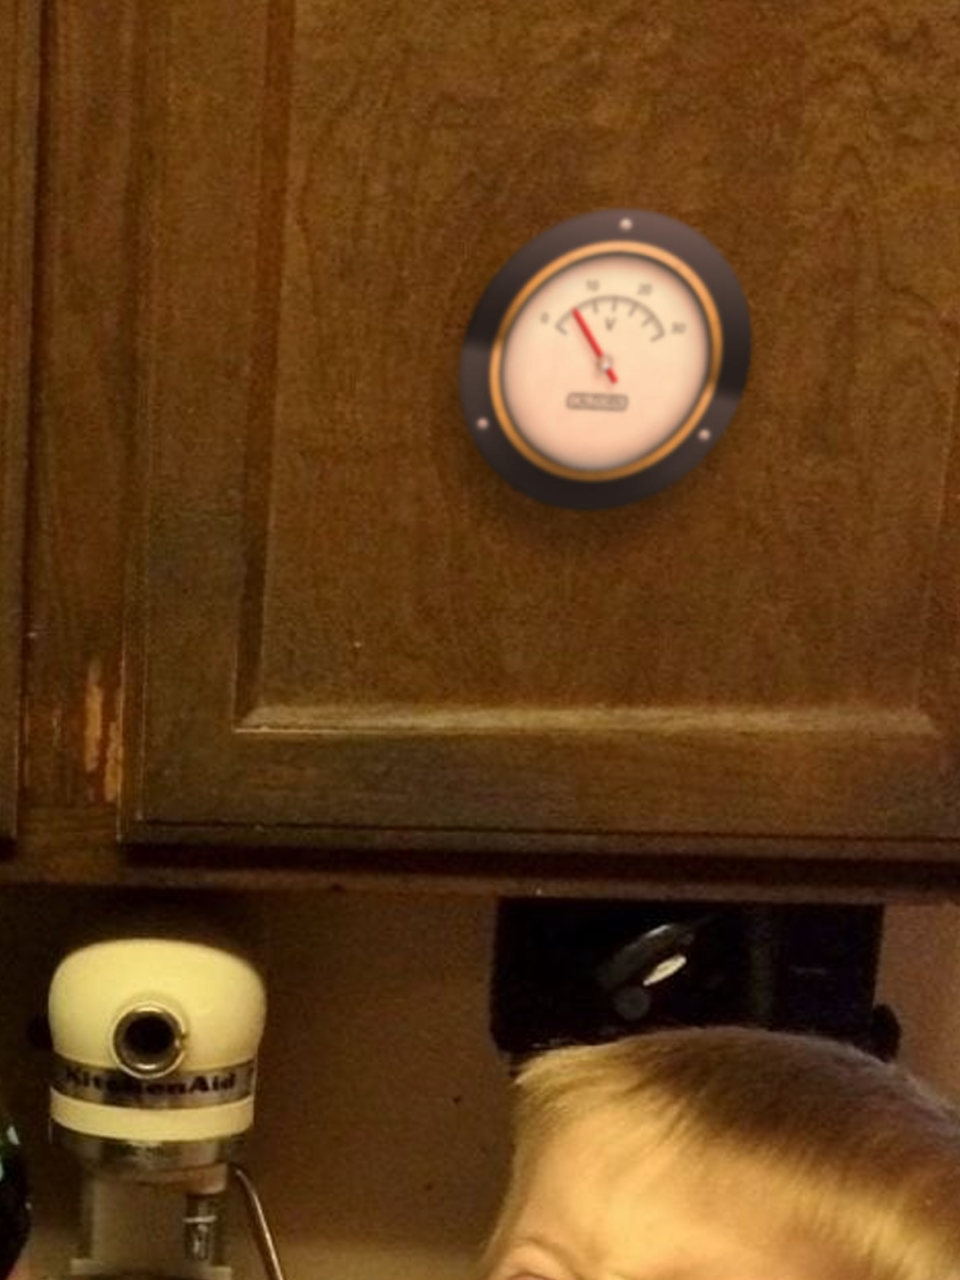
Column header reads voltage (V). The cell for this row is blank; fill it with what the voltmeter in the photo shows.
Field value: 5 V
